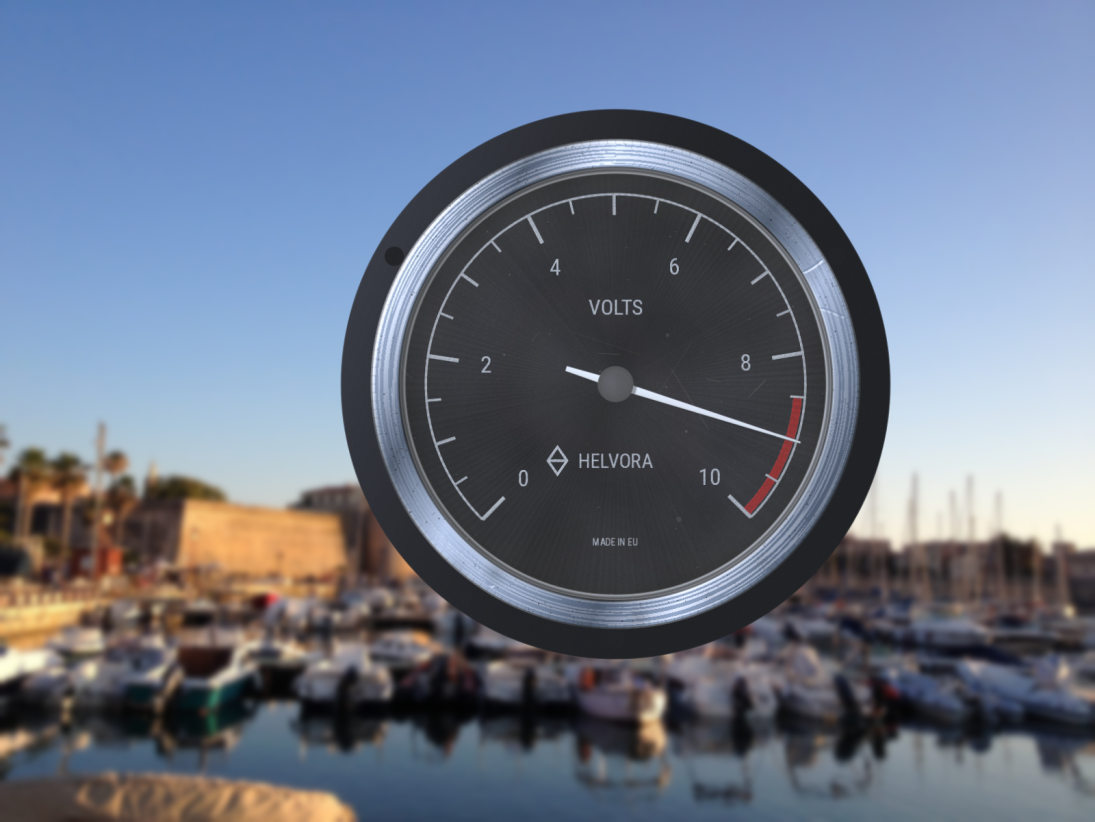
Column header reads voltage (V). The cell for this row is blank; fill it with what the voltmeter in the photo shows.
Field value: 9 V
